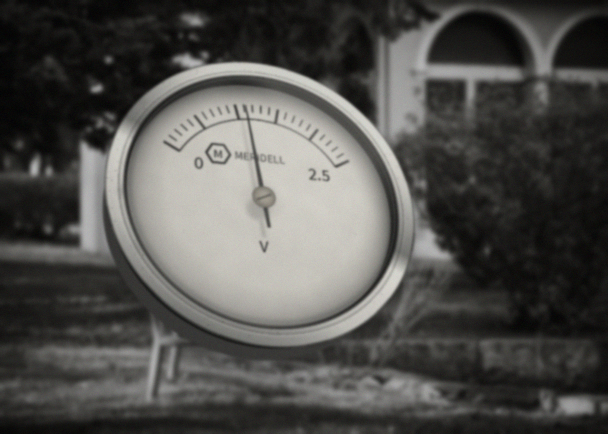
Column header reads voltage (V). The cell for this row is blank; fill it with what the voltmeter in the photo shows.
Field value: 1.1 V
